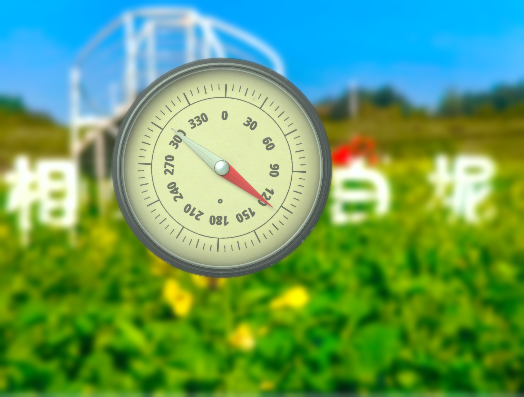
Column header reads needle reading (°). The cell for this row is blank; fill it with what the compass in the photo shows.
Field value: 125 °
